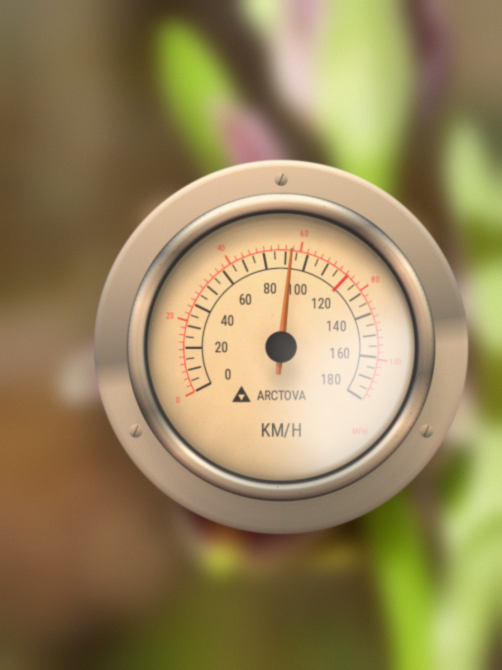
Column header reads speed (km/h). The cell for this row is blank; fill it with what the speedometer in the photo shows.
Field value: 92.5 km/h
